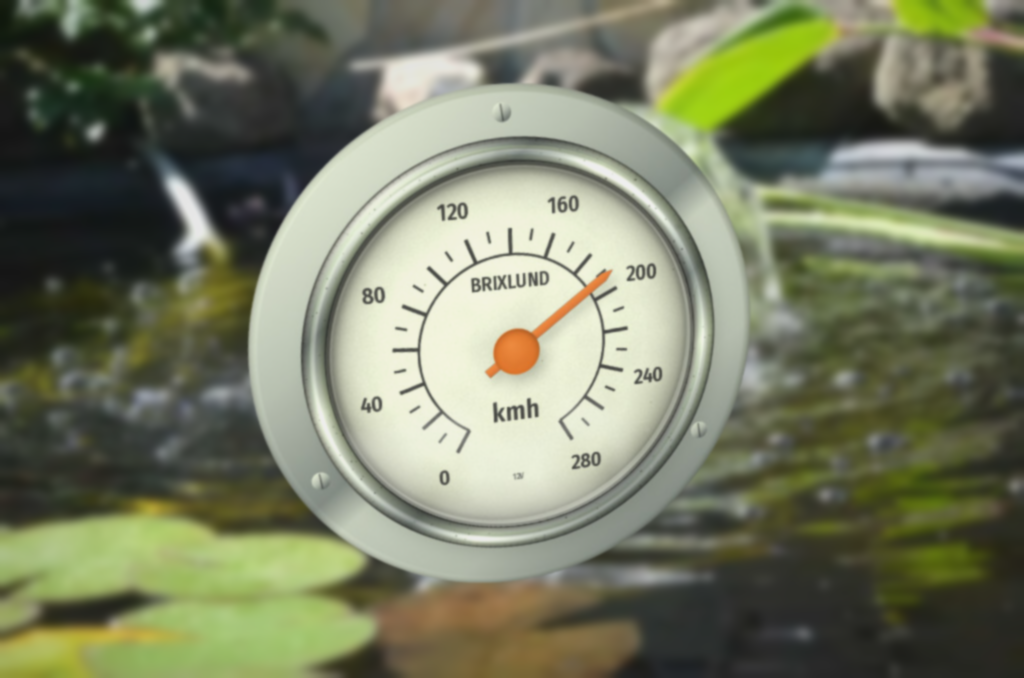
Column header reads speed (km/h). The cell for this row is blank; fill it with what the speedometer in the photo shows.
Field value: 190 km/h
